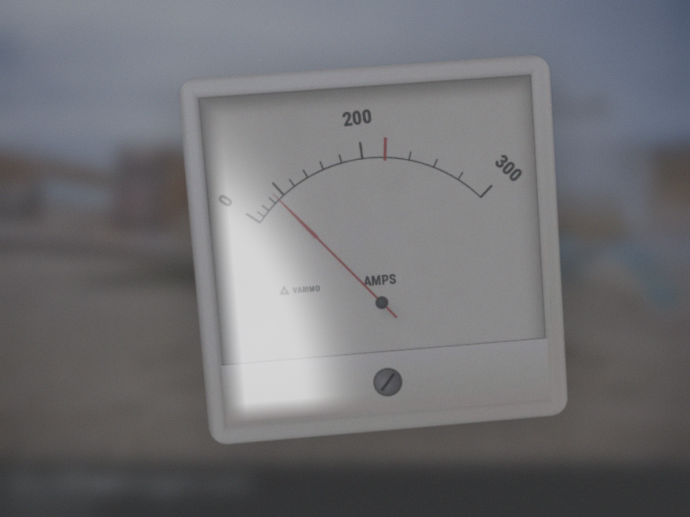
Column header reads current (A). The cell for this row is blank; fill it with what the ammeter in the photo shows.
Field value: 90 A
